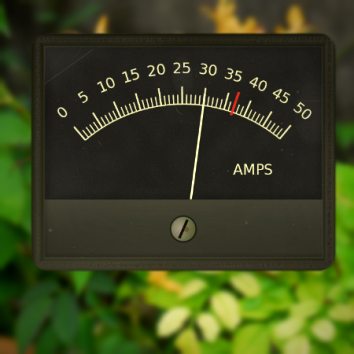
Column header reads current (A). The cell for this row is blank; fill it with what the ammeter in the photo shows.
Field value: 30 A
